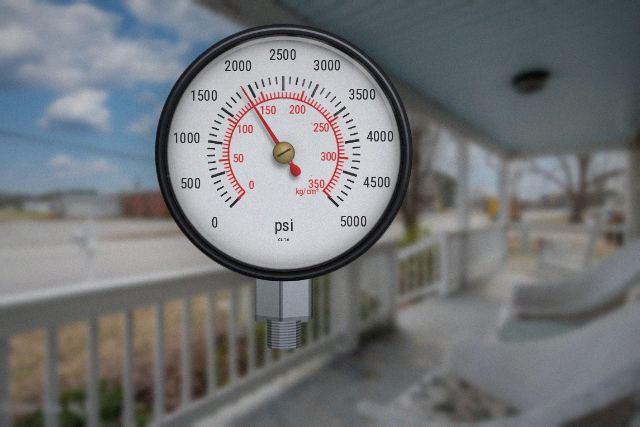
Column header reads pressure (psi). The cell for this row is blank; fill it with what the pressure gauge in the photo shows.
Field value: 1900 psi
